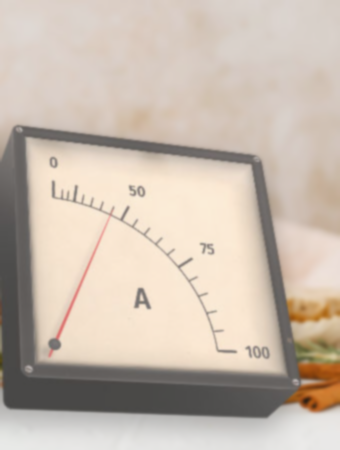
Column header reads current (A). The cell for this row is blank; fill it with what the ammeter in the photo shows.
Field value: 45 A
